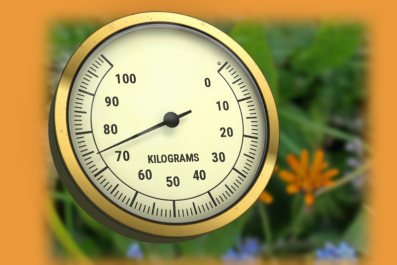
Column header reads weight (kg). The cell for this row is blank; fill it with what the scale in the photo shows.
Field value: 74 kg
